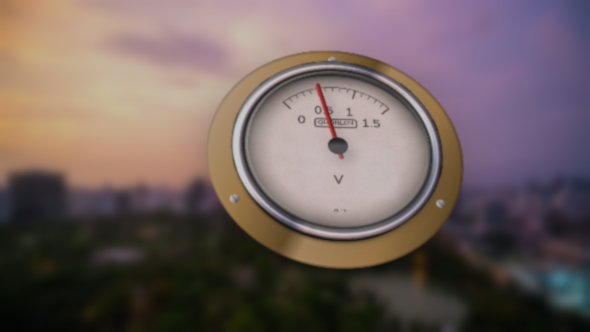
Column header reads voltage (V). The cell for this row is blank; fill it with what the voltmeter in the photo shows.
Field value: 0.5 V
